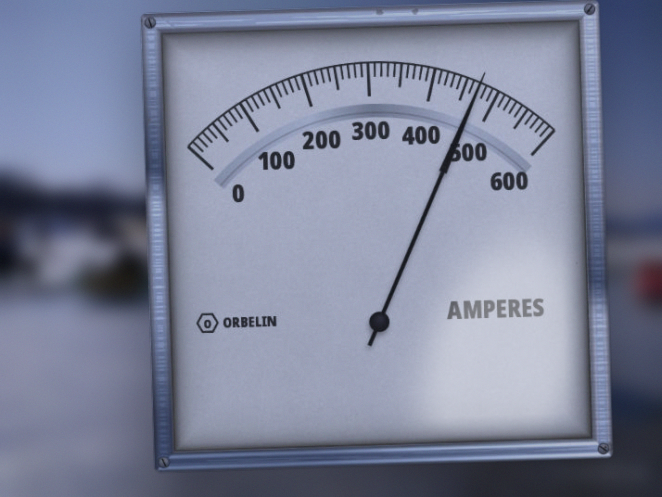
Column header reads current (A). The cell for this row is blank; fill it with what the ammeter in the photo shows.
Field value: 470 A
